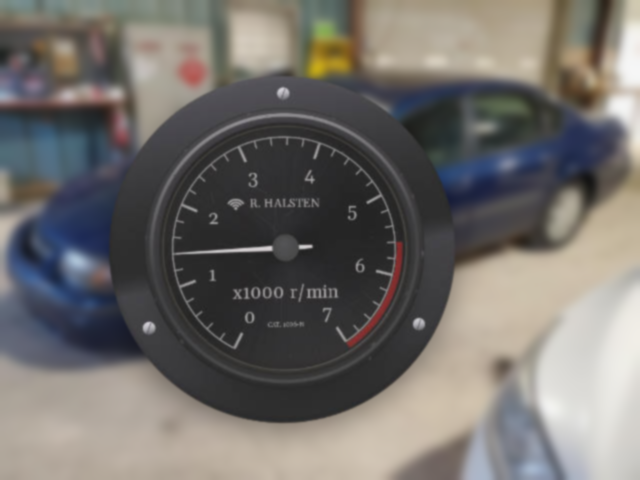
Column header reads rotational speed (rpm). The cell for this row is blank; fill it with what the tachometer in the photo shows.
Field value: 1400 rpm
